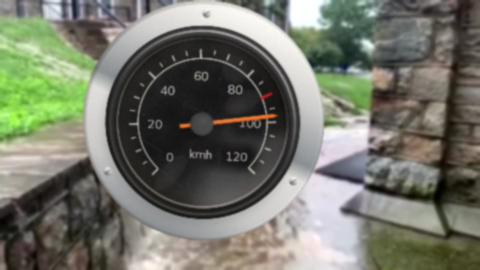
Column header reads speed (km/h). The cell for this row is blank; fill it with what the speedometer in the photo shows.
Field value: 97.5 km/h
